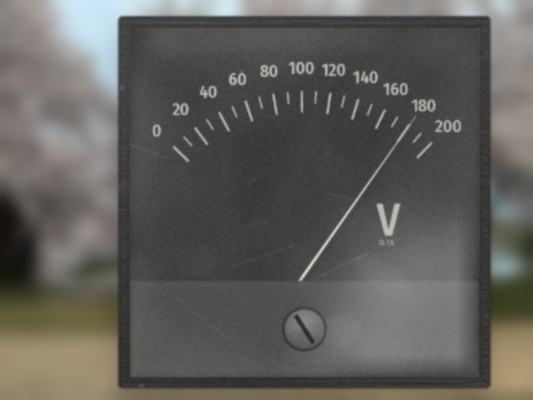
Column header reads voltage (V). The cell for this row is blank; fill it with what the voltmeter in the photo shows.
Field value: 180 V
